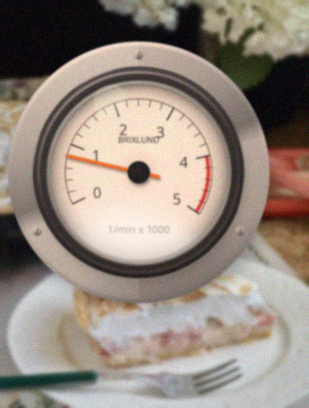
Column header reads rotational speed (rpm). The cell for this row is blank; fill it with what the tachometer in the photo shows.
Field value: 800 rpm
